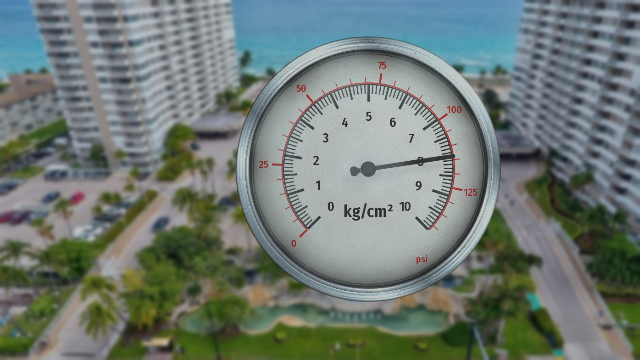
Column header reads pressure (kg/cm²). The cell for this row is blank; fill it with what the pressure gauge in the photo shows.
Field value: 8 kg/cm²
